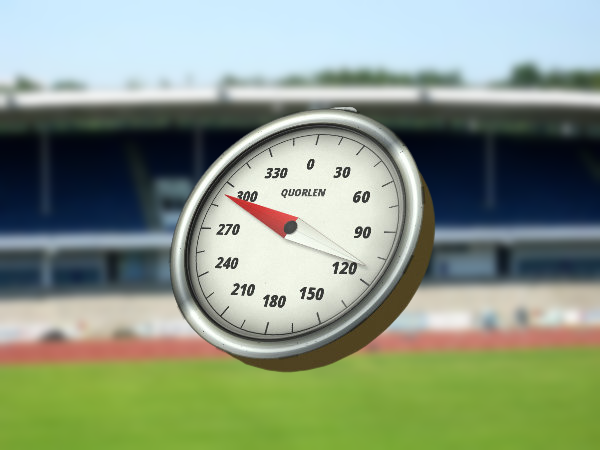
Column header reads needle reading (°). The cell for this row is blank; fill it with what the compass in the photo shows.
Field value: 292.5 °
